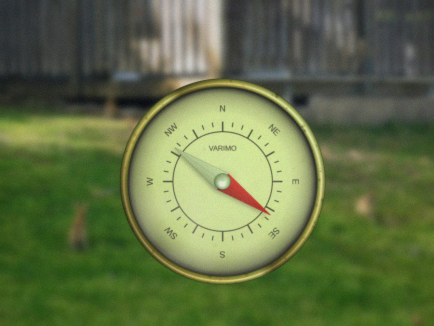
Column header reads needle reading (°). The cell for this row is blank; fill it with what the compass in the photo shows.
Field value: 125 °
